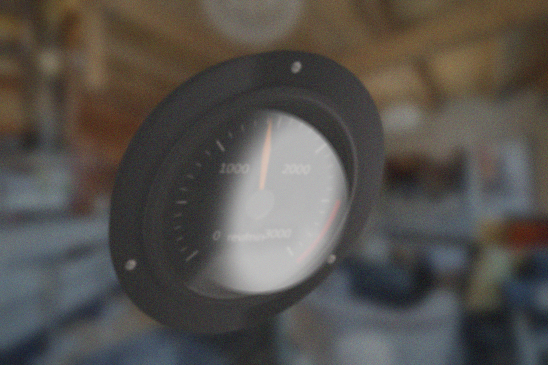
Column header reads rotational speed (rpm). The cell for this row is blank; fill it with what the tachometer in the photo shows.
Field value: 1400 rpm
